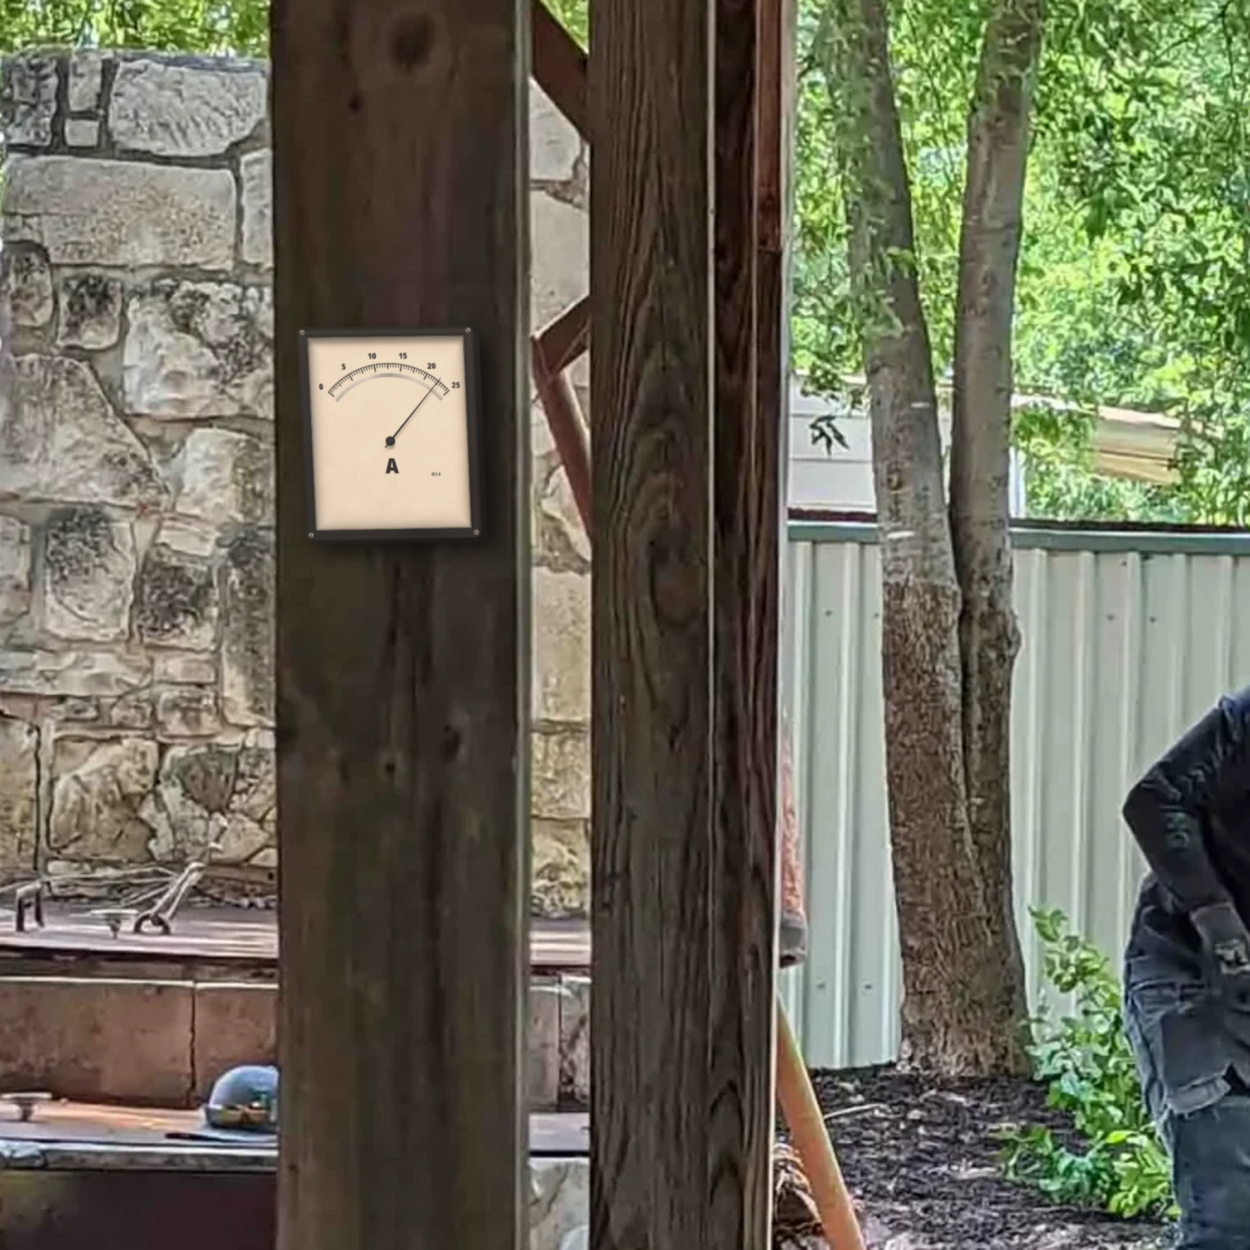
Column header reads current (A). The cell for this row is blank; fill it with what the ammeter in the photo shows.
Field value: 22.5 A
